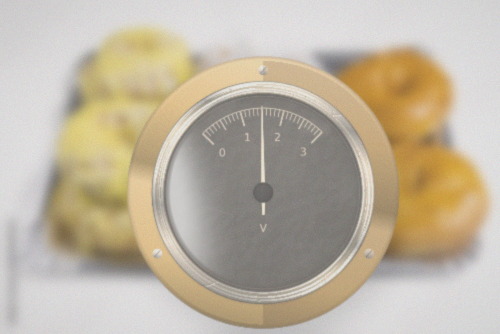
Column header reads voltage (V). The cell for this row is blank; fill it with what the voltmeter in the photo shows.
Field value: 1.5 V
